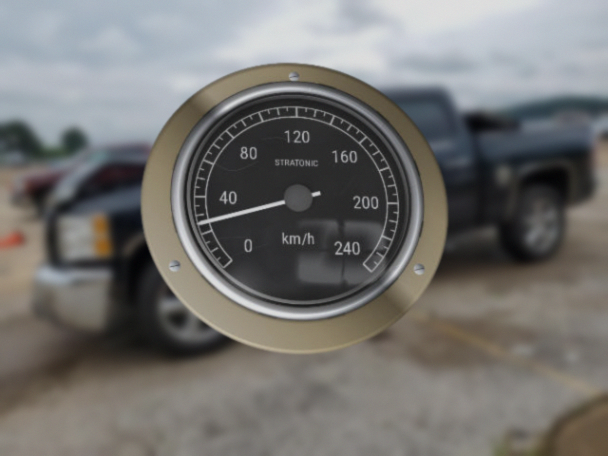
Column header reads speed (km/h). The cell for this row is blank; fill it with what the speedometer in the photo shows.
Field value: 25 km/h
